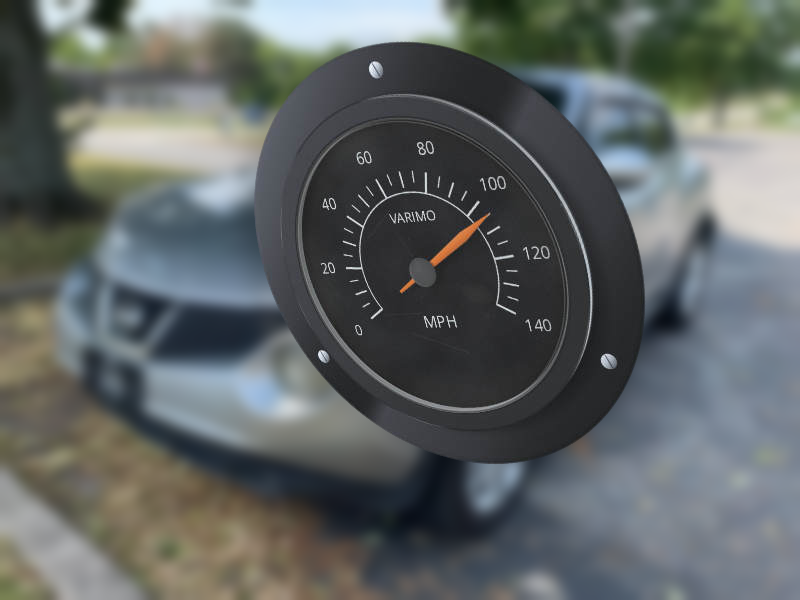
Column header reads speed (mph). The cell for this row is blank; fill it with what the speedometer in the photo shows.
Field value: 105 mph
